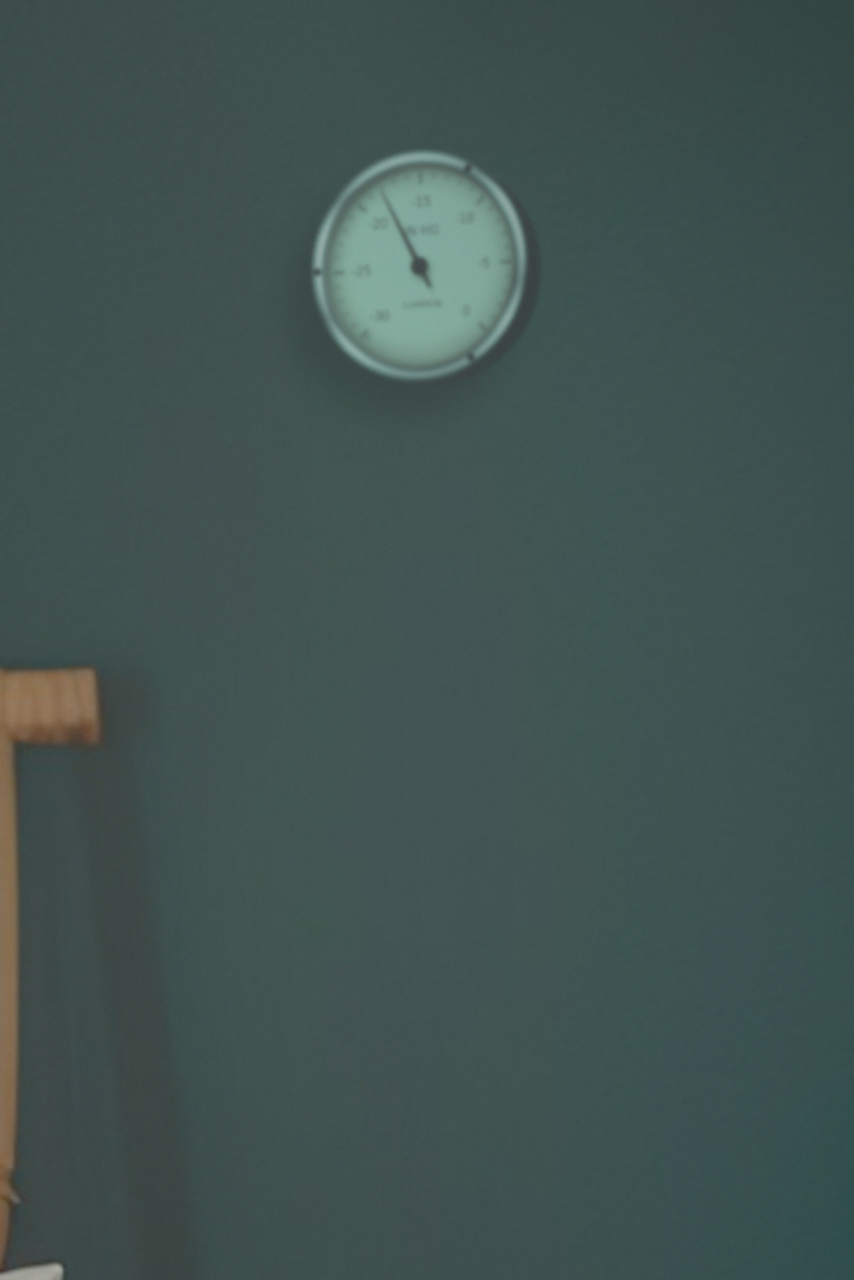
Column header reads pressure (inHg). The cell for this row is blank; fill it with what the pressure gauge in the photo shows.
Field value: -18 inHg
